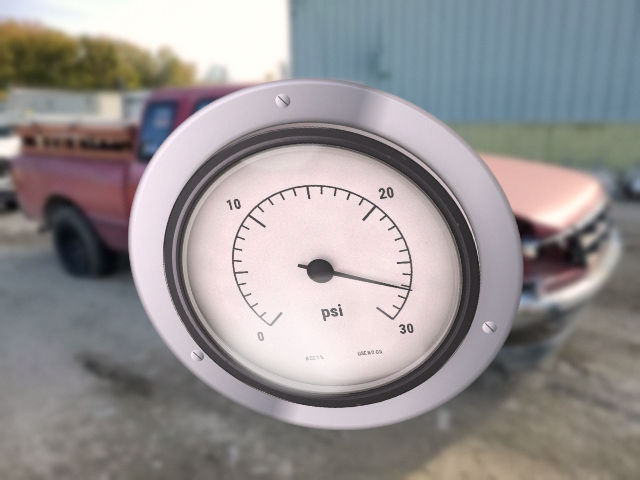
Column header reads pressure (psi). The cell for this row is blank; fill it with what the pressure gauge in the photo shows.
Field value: 27 psi
